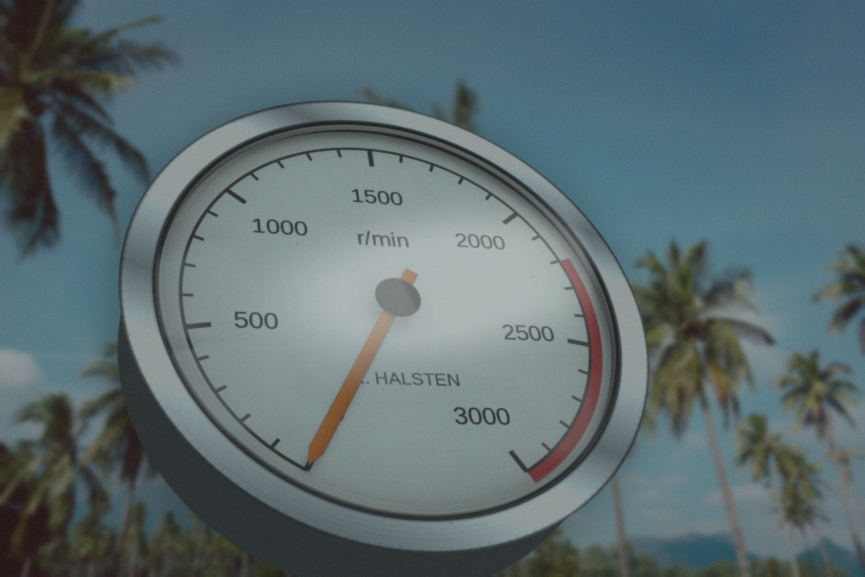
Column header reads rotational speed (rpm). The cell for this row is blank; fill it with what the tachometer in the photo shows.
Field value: 0 rpm
